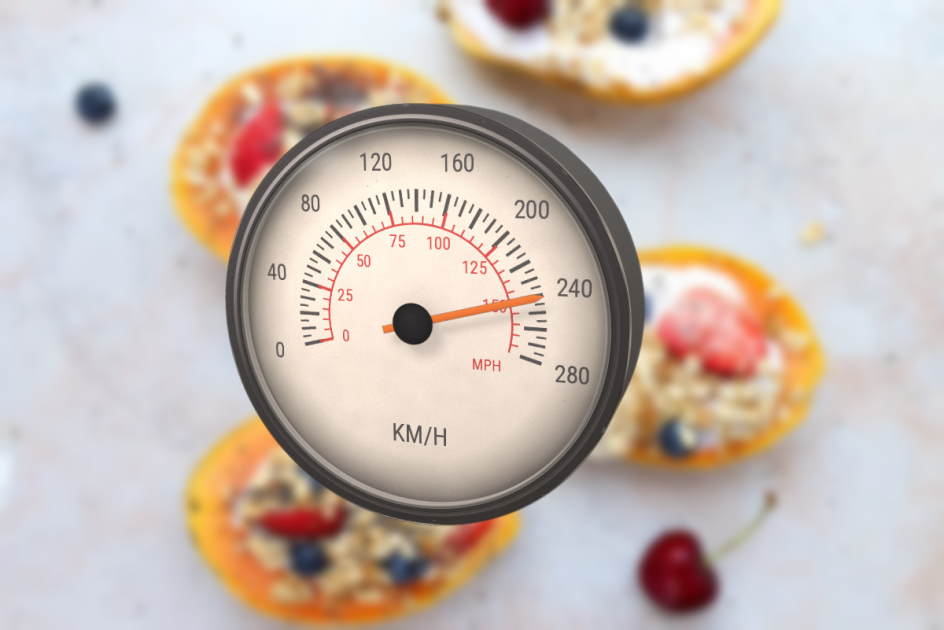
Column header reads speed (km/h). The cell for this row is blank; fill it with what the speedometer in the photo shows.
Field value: 240 km/h
